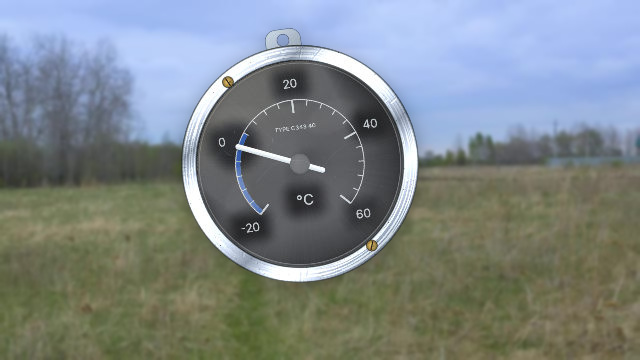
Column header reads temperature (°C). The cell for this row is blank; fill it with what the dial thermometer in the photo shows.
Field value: 0 °C
